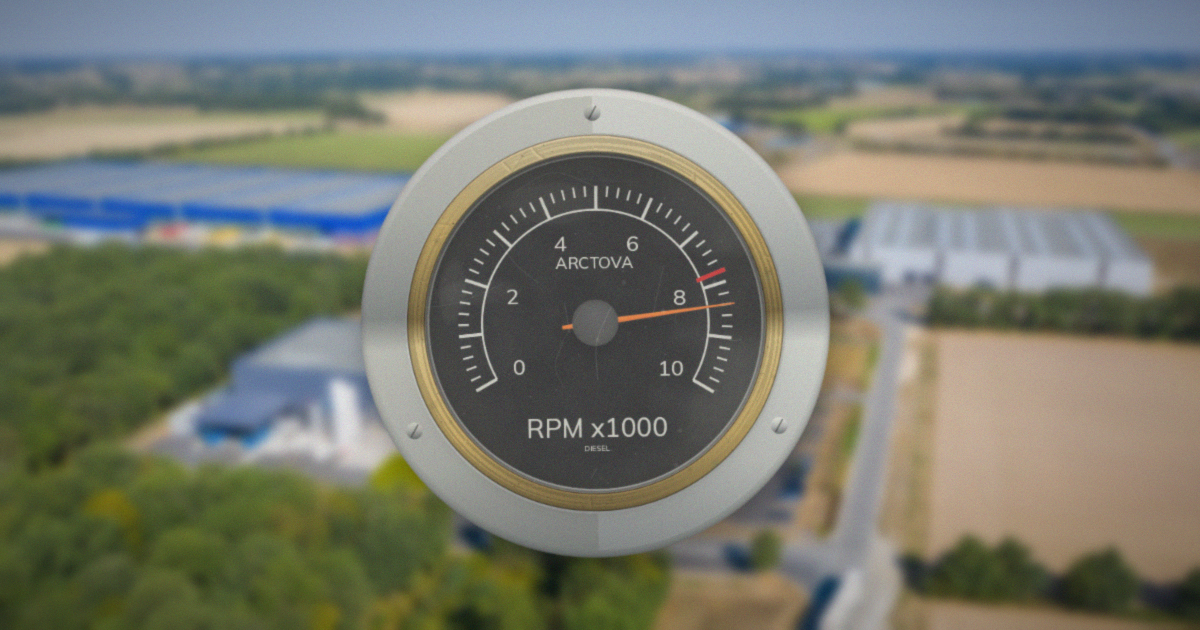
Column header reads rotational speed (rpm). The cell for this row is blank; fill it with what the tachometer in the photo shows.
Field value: 8400 rpm
